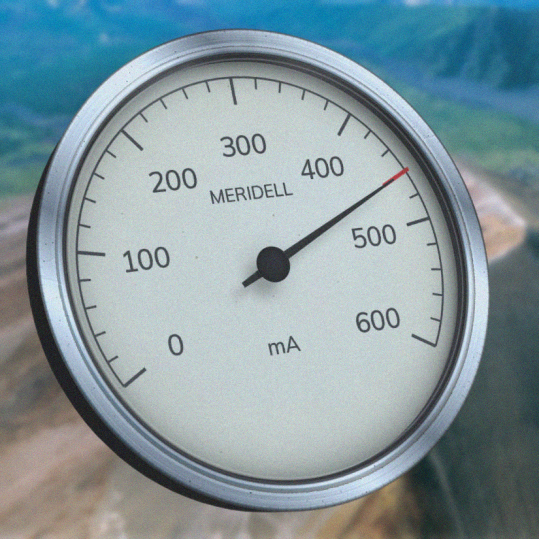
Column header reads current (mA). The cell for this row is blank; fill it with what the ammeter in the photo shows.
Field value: 460 mA
